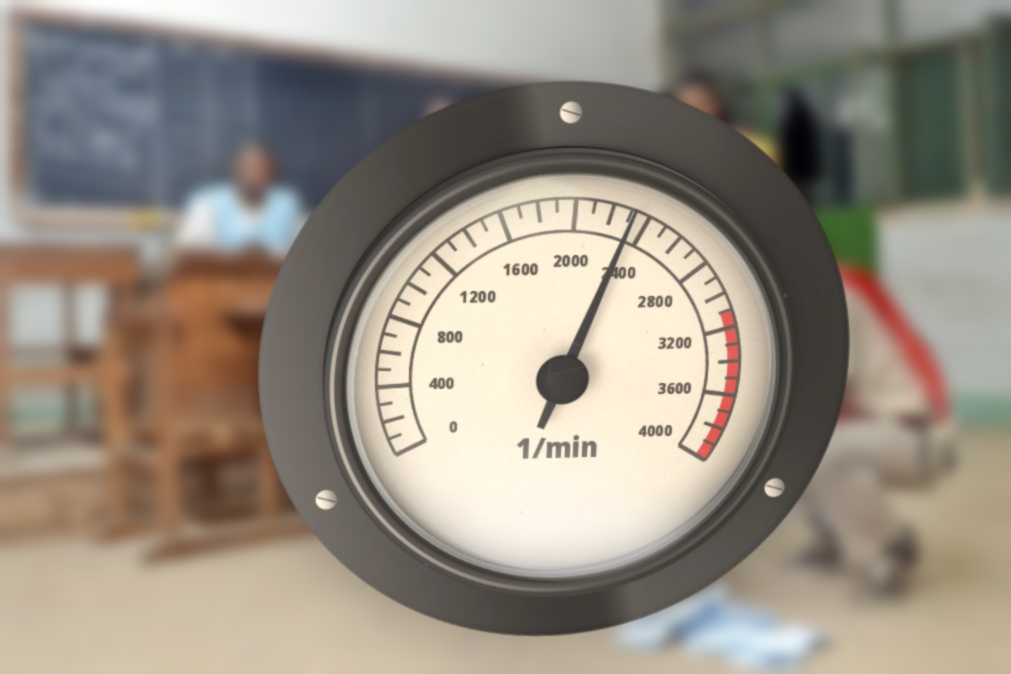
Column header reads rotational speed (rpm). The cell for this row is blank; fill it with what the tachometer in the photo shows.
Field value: 2300 rpm
